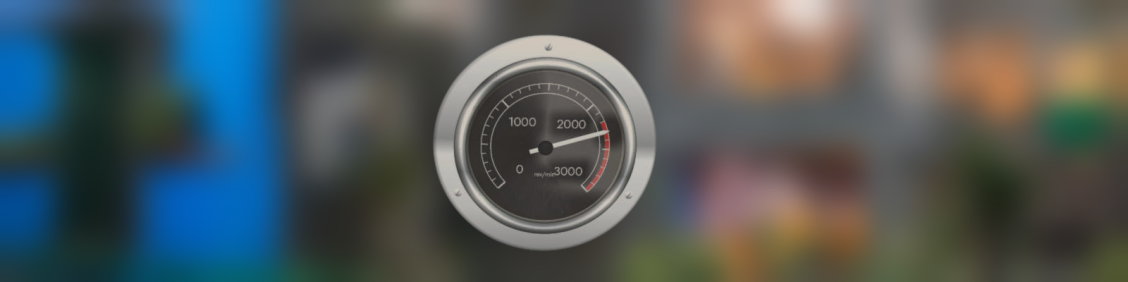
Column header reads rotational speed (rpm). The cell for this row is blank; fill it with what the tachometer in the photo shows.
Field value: 2300 rpm
